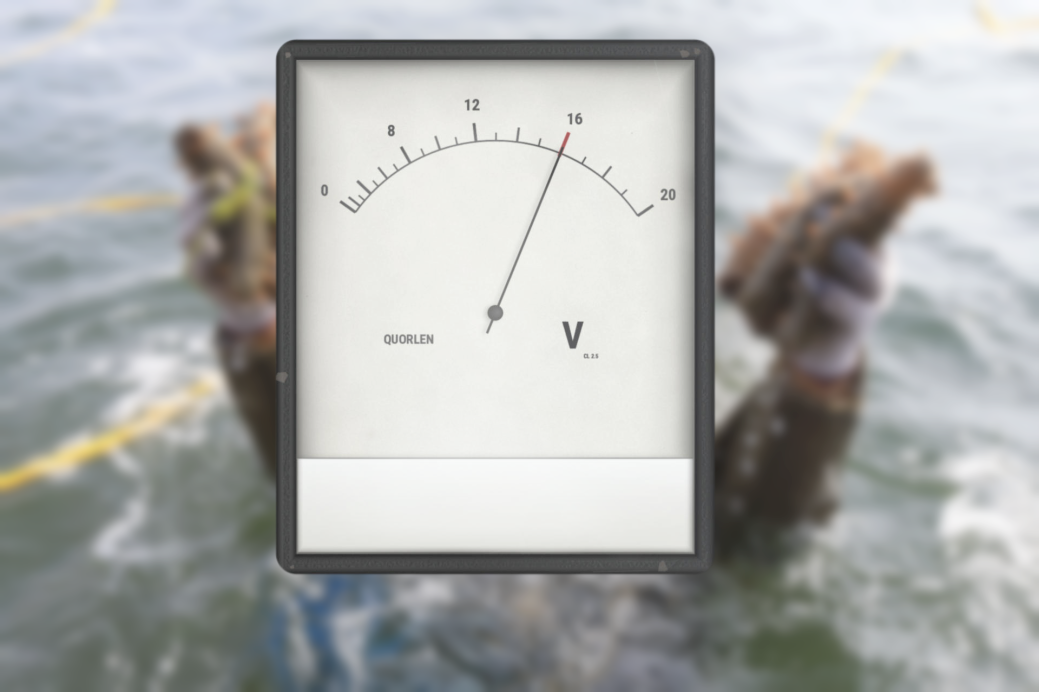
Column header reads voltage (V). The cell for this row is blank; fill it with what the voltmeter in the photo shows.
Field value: 16 V
